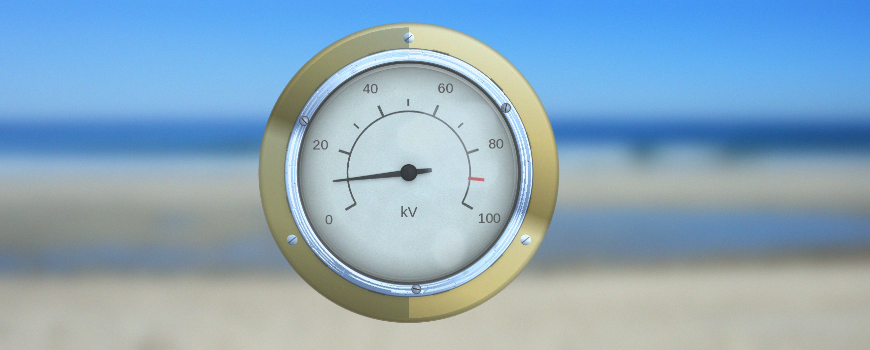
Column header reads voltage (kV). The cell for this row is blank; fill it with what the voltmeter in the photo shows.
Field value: 10 kV
